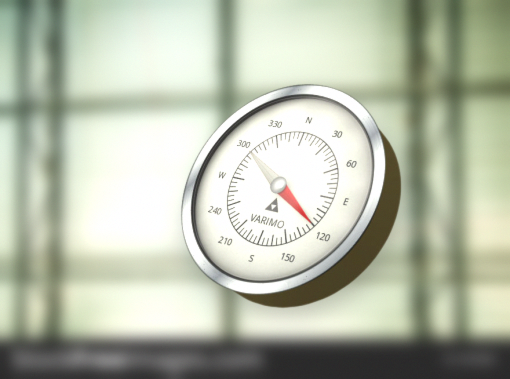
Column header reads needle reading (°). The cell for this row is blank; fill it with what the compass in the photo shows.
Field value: 120 °
